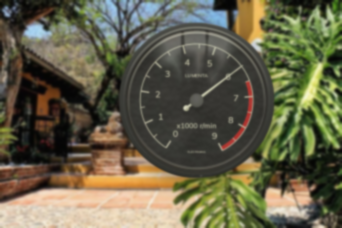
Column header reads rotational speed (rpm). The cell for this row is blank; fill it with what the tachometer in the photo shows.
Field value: 6000 rpm
